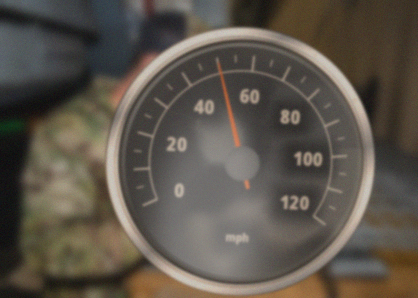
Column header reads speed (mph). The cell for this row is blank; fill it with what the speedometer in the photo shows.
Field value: 50 mph
